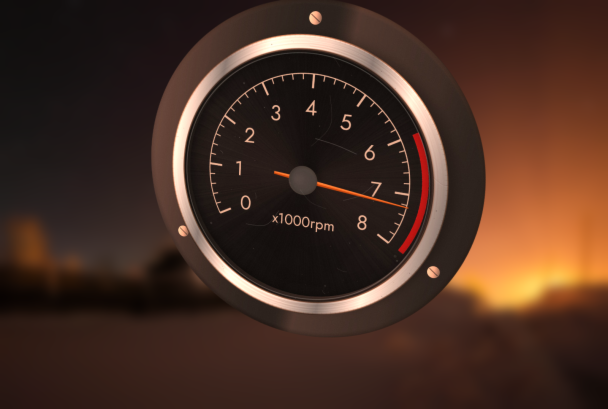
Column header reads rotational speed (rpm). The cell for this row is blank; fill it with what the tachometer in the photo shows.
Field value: 7200 rpm
